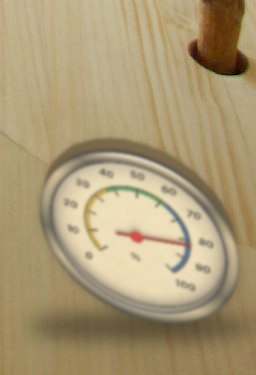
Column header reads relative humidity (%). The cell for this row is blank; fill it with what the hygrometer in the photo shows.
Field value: 80 %
